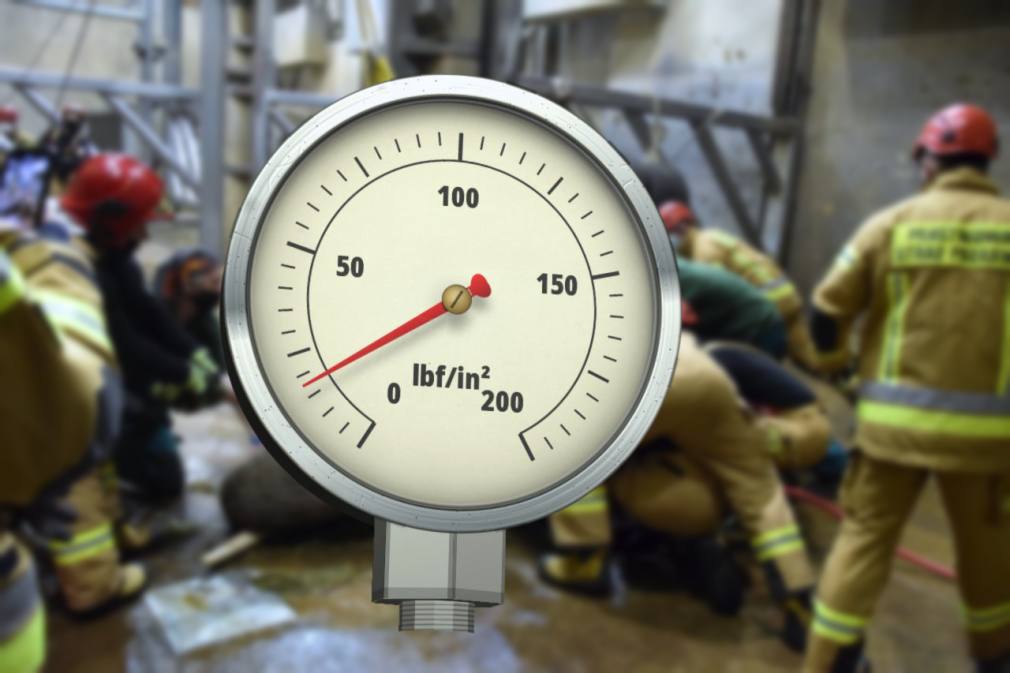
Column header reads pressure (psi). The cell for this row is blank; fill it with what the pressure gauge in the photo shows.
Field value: 17.5 psi
